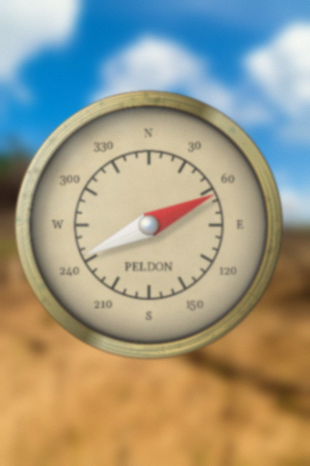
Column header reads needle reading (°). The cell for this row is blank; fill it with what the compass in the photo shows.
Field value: 65 °
